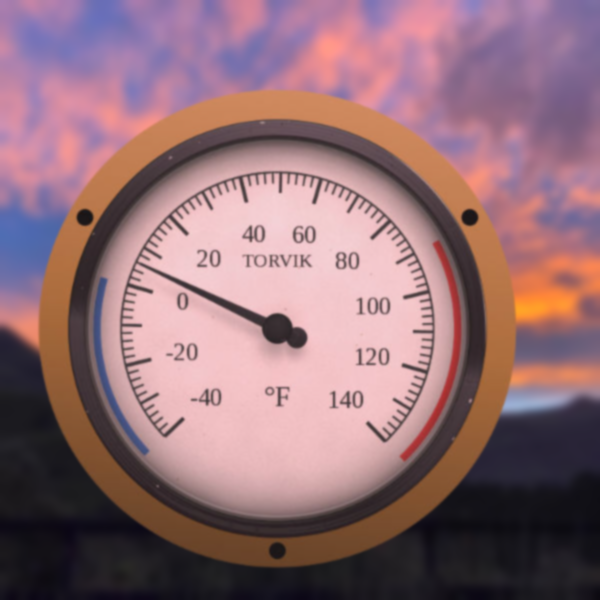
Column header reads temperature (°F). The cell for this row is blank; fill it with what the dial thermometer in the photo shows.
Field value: 6 °F
